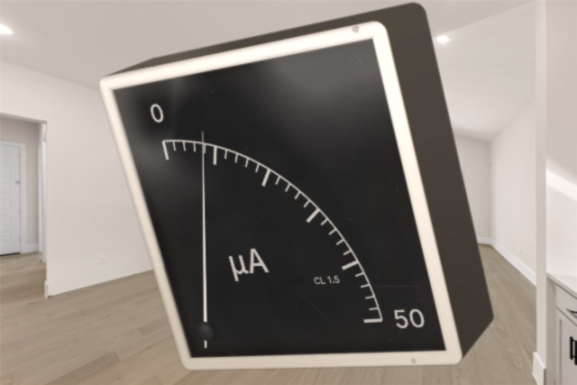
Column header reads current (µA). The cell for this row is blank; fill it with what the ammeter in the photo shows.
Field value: 8 µA
